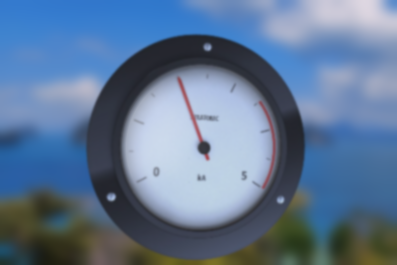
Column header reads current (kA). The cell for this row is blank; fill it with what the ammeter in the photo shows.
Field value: 2 kA
